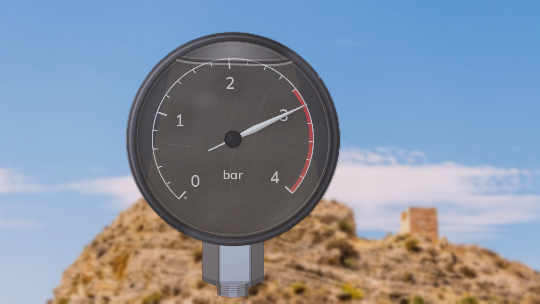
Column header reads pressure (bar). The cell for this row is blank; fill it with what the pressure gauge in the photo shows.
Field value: 3 bar
